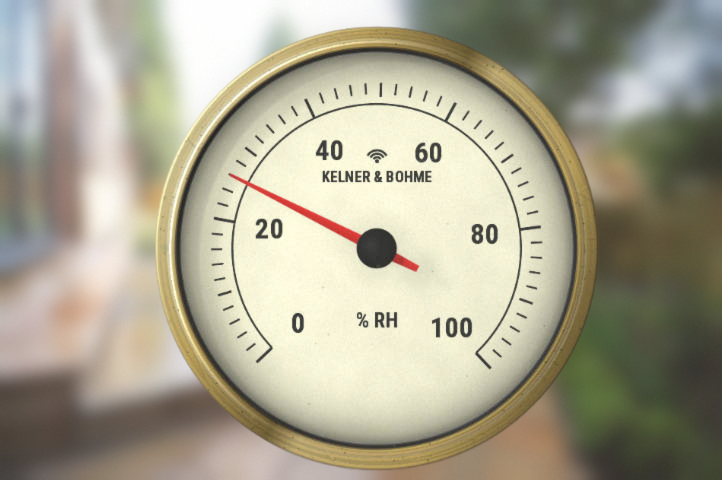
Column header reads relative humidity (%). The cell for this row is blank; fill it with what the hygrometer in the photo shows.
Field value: 26 %
